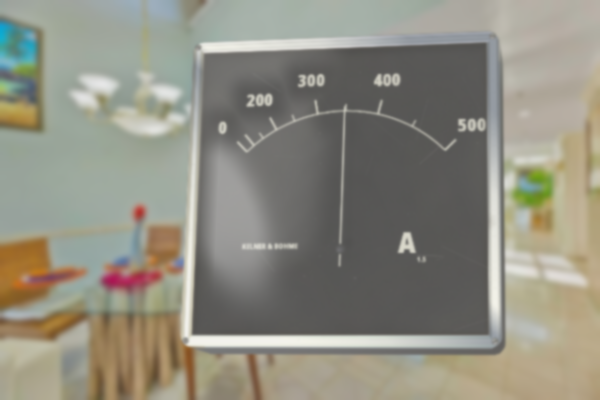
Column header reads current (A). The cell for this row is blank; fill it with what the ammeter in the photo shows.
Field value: 350 A
